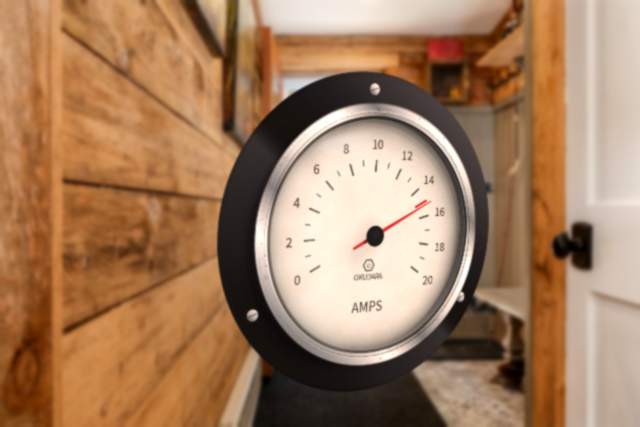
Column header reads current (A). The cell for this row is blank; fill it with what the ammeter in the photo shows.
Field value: 15 A
